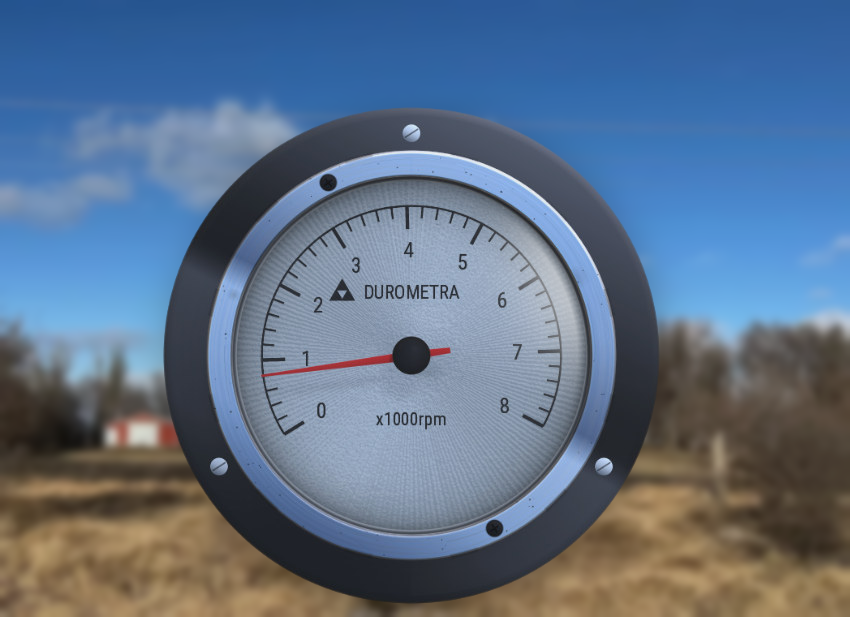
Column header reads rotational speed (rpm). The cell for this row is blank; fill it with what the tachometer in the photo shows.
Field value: 800 rpm
